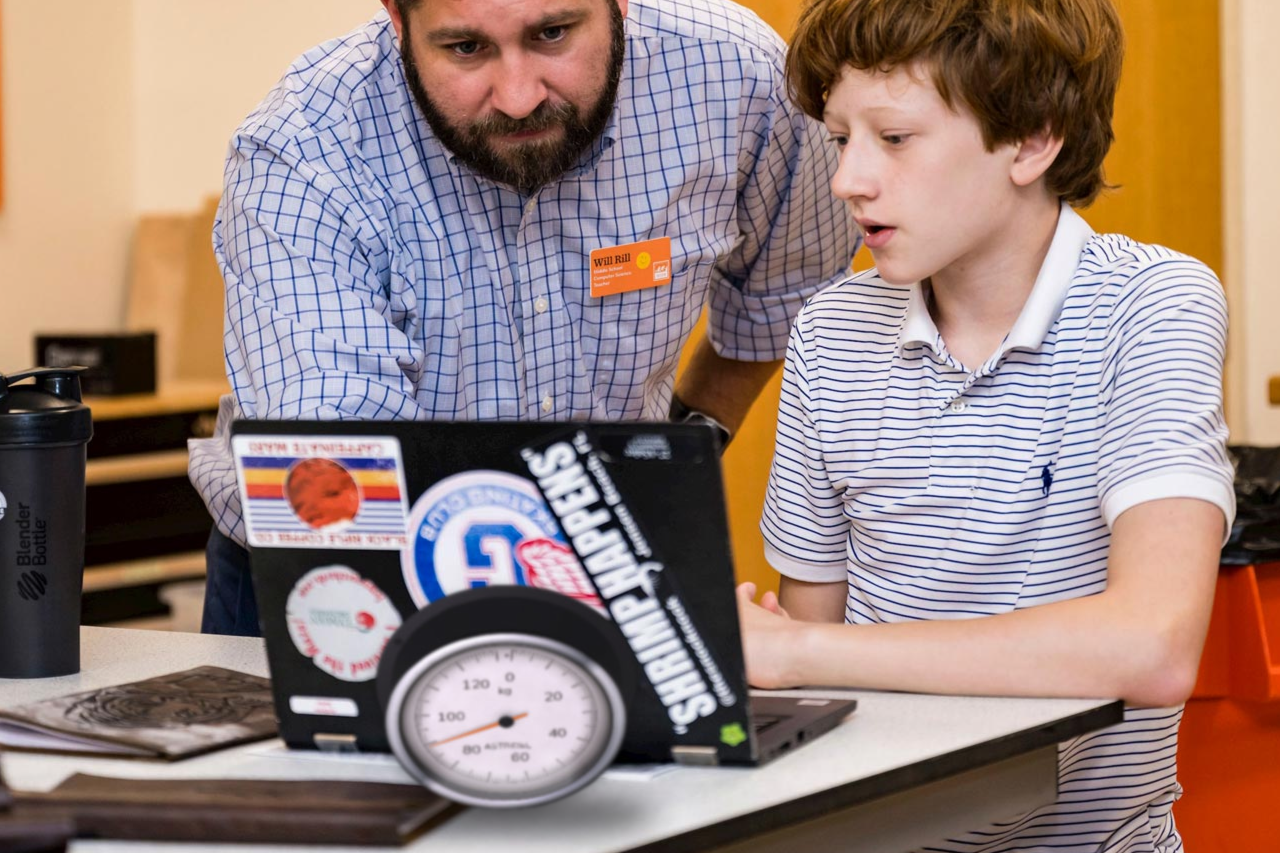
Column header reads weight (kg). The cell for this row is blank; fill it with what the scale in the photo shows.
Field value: 90 kg
